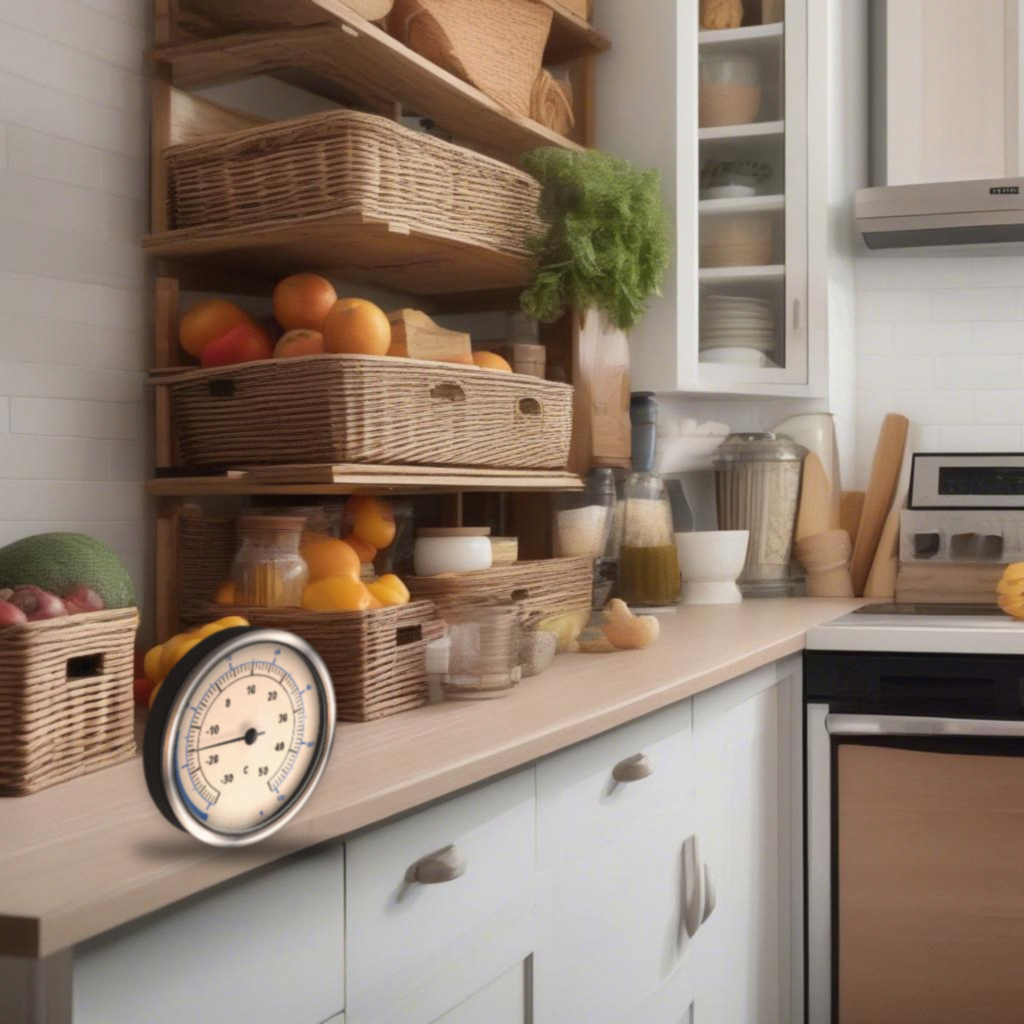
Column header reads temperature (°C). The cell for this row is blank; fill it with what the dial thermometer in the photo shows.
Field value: -15 °C
